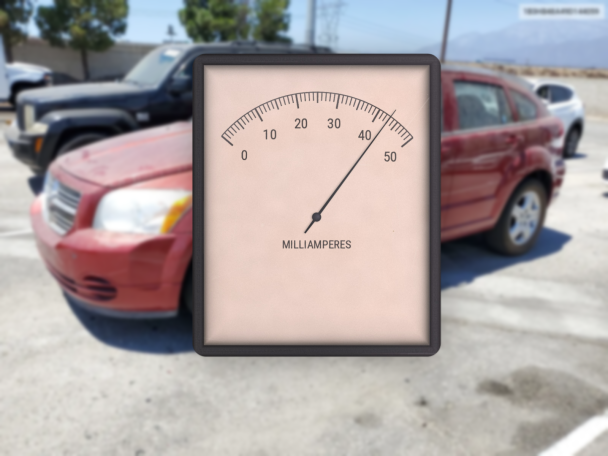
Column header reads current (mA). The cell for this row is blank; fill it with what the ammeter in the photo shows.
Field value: 43 mA
